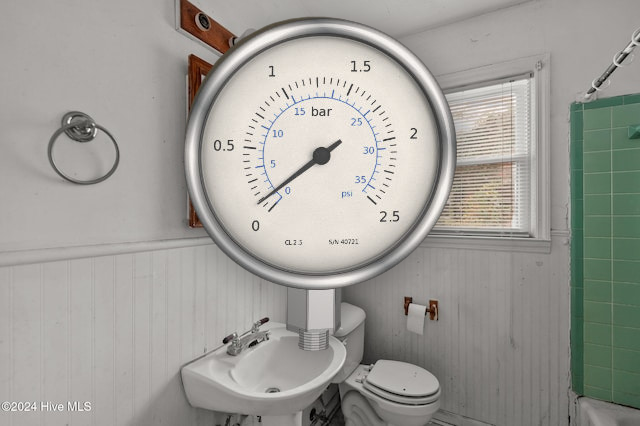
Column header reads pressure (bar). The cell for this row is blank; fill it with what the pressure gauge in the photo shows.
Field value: 0.1 bar
